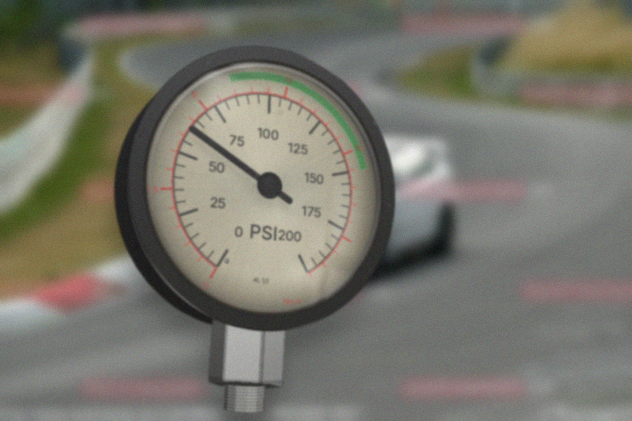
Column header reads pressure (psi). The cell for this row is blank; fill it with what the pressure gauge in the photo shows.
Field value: 60 psi
